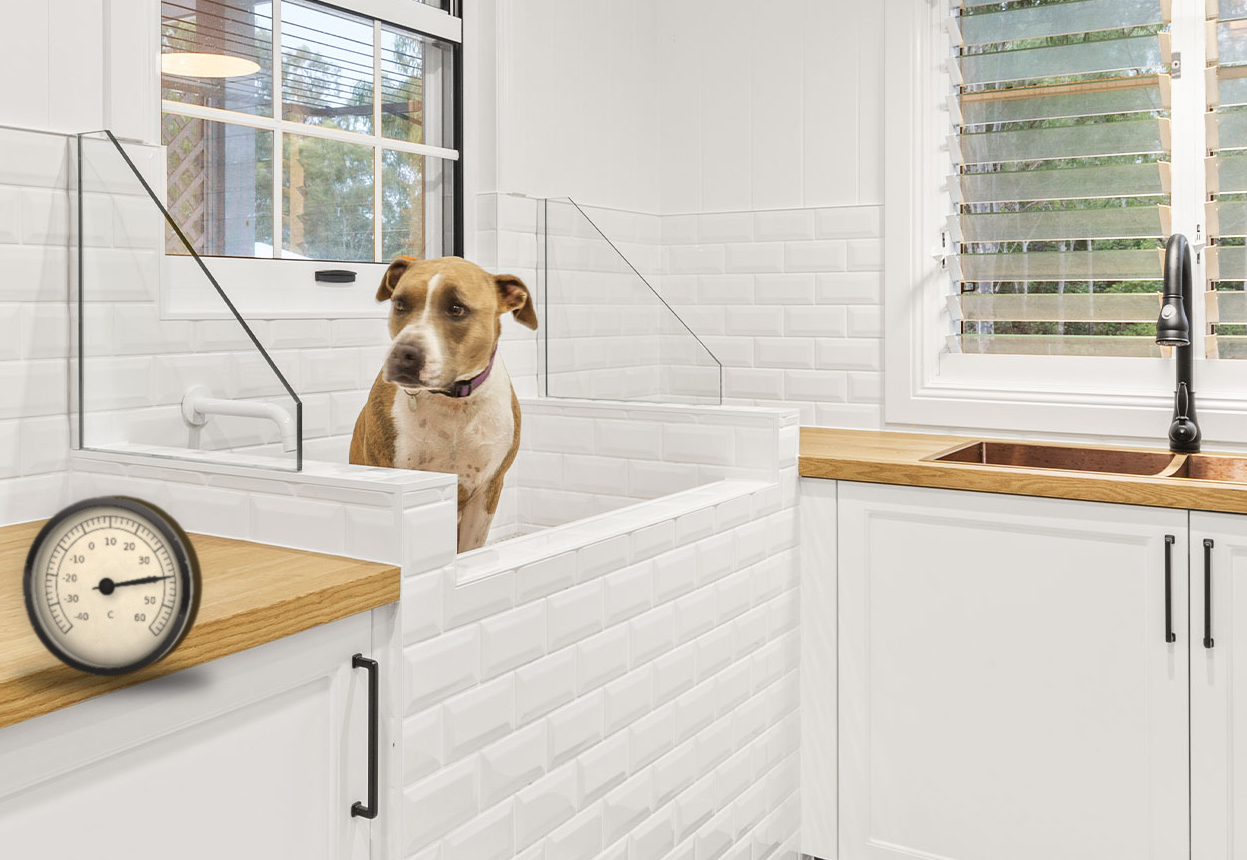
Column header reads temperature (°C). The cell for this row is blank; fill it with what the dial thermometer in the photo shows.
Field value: 40 °C
